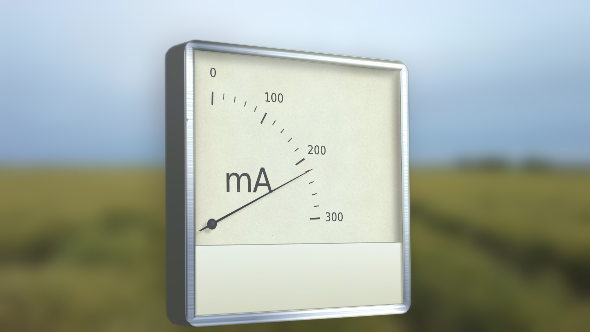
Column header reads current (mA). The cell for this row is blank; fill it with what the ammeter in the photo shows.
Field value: 220 mA
